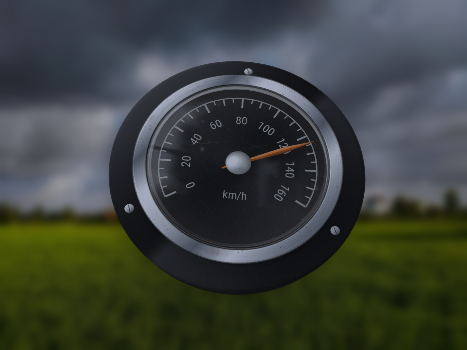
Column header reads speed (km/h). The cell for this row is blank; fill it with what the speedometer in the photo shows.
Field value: 125 km/h
